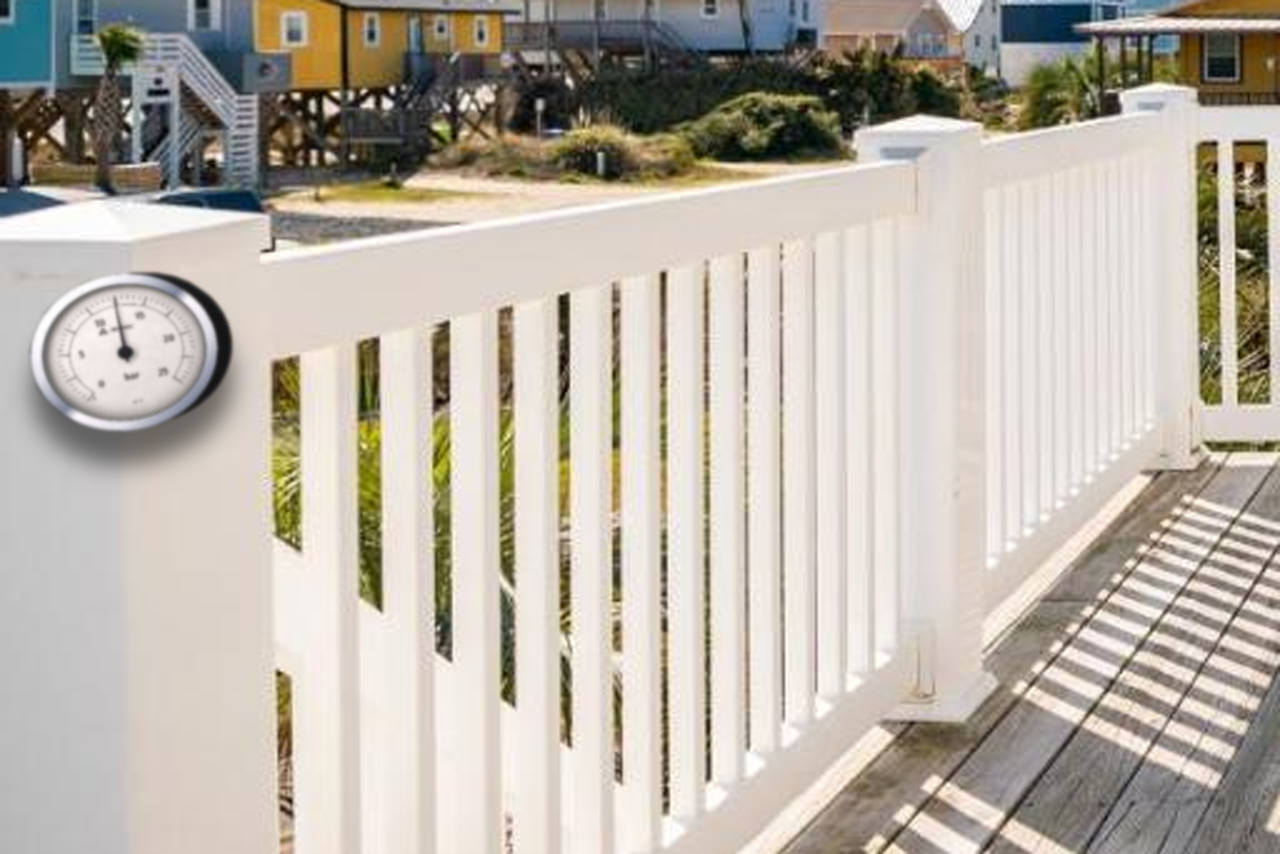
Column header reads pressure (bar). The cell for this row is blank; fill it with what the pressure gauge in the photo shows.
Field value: 12.5 bar
